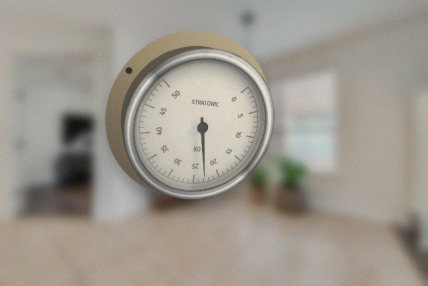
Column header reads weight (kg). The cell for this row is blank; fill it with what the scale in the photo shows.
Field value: 23 kg
